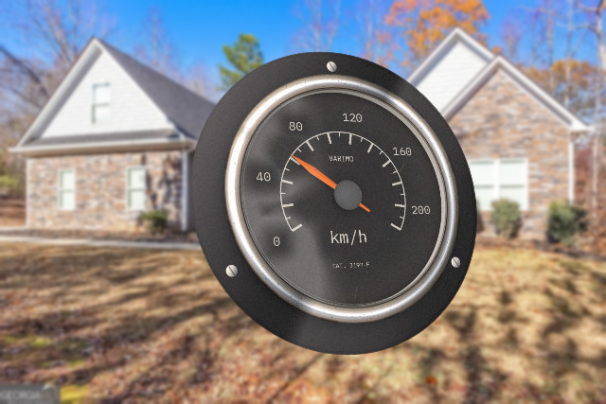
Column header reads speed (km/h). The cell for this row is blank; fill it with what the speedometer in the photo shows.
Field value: 60 km/h
